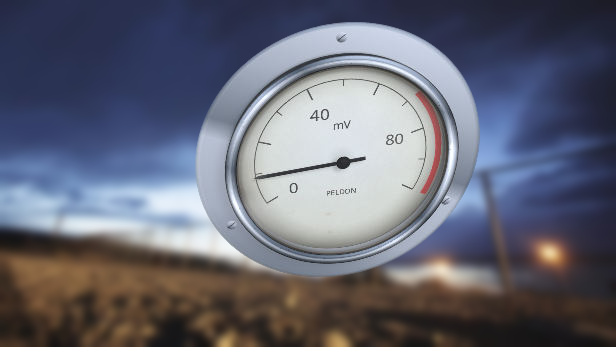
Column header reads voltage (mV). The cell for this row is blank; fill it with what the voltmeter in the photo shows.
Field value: 10 mV
